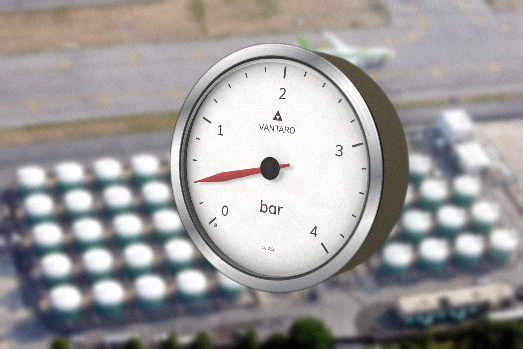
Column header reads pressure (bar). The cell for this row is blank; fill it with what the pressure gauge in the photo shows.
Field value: 0.4 bar
